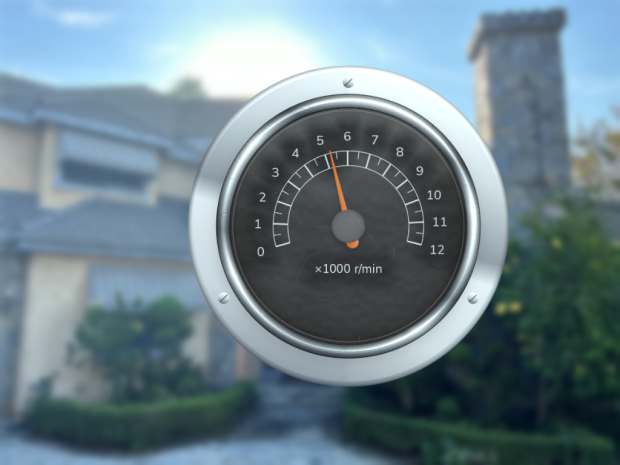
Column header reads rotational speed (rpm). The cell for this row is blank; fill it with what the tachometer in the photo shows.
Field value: 5250 rpm
